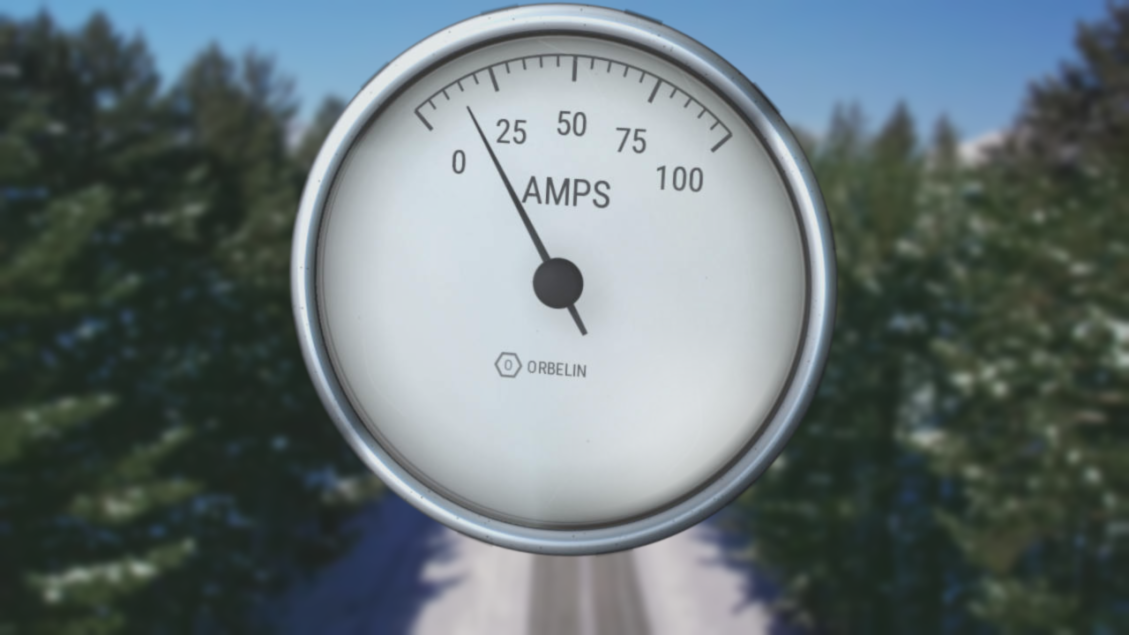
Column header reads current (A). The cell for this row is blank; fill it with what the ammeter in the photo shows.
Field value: 15 A
